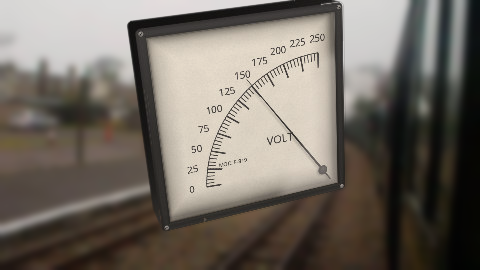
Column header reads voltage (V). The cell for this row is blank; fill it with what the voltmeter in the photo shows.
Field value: 150 V
